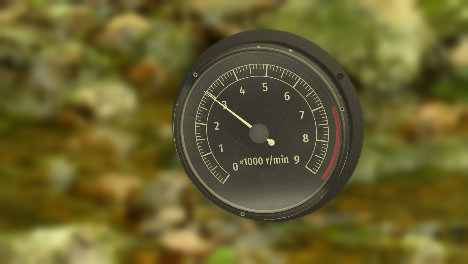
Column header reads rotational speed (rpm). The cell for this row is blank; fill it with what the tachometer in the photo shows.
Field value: 3000 rpm
